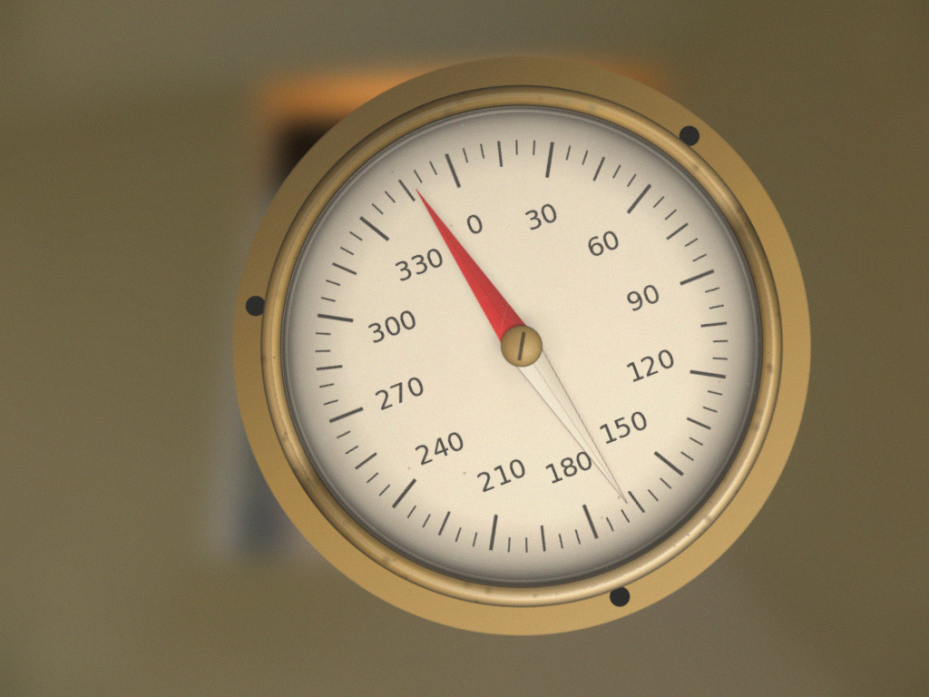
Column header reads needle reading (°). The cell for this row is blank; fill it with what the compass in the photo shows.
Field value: 347.5 °
